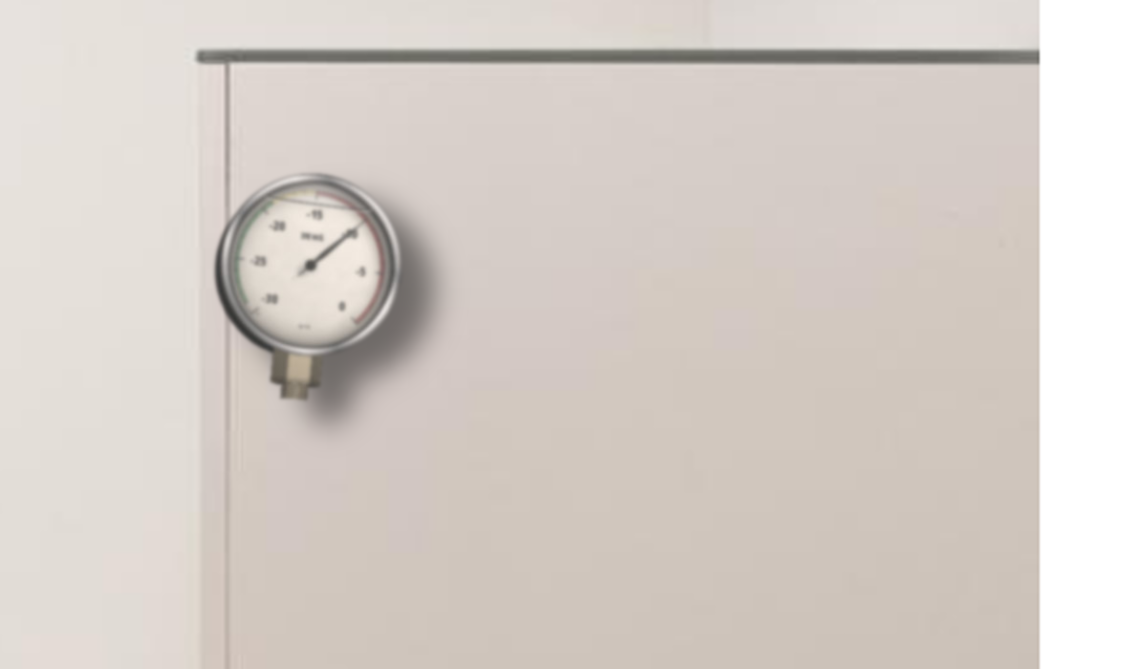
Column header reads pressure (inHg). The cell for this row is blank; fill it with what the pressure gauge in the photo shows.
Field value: -10 inHg
